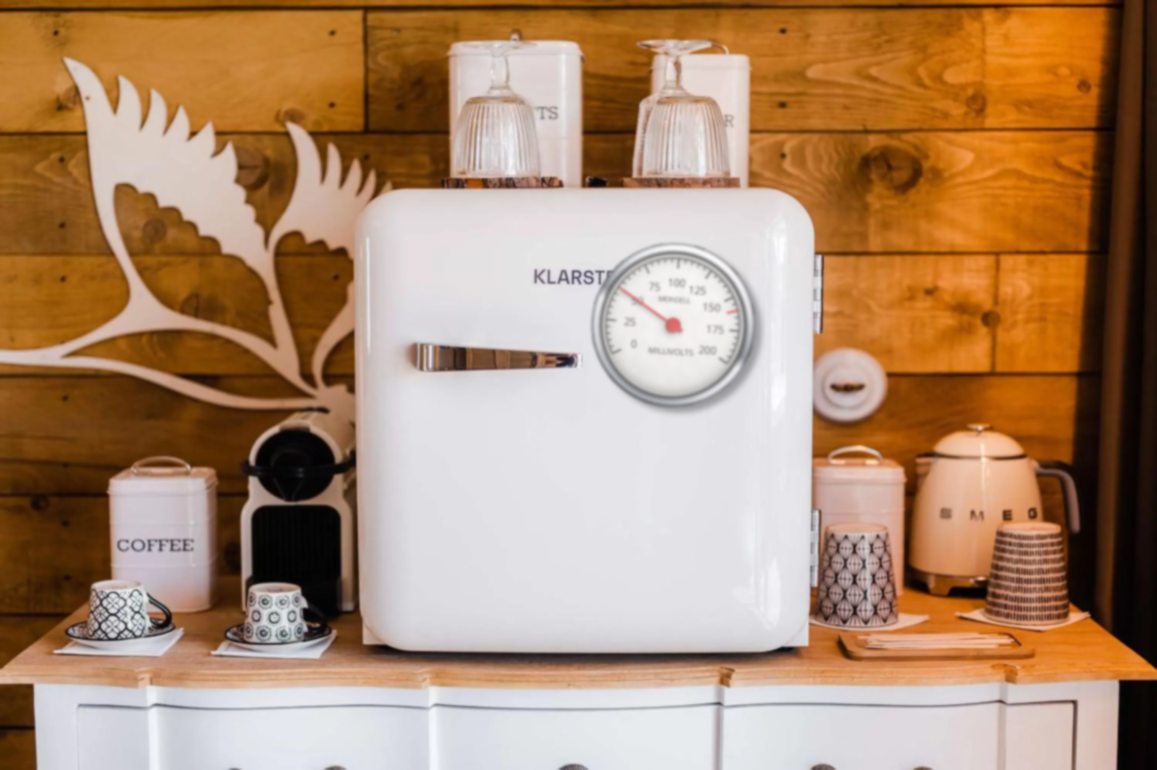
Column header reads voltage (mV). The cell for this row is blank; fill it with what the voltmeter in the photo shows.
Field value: 50 mV
